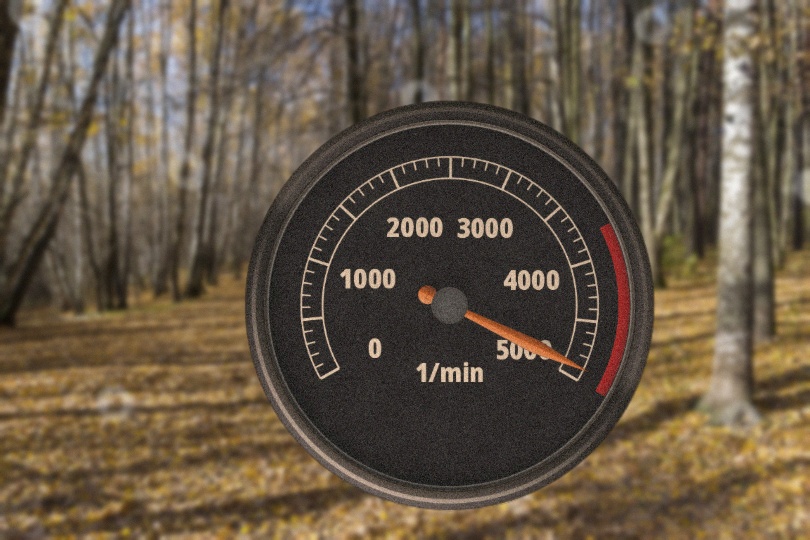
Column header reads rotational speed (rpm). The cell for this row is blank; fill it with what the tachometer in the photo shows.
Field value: 4900 rpm
